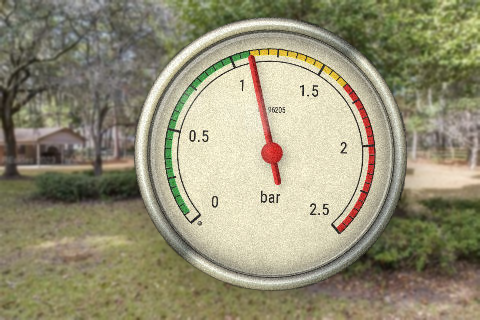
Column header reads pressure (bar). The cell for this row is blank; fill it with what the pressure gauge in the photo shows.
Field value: 1.1 bar
